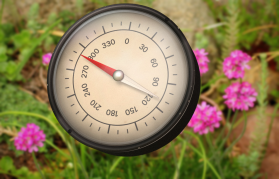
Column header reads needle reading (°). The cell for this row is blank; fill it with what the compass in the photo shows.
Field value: 290 °
